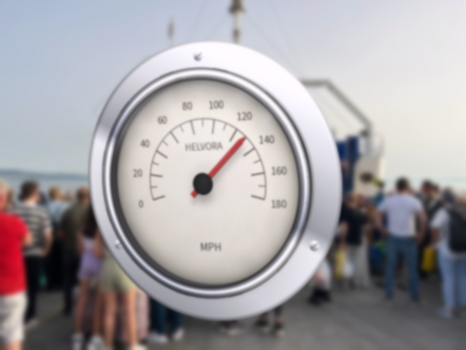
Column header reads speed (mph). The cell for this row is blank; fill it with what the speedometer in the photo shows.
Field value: 130 mph
